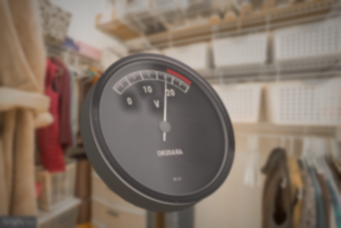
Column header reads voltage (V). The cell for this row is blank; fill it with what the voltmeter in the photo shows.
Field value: 17.5 V
